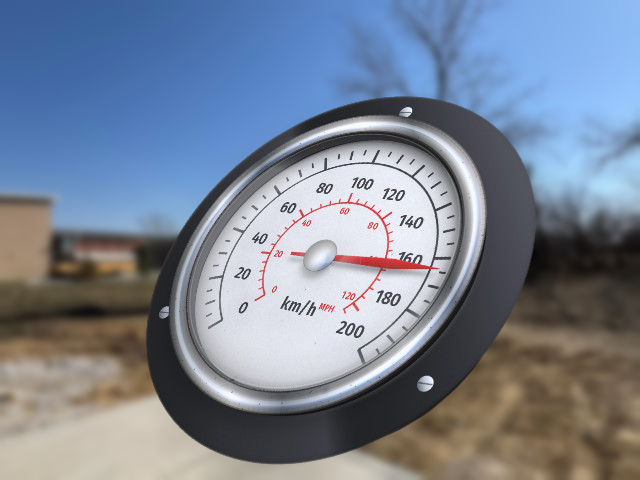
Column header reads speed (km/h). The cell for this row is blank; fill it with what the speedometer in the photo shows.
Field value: 165 km/h
